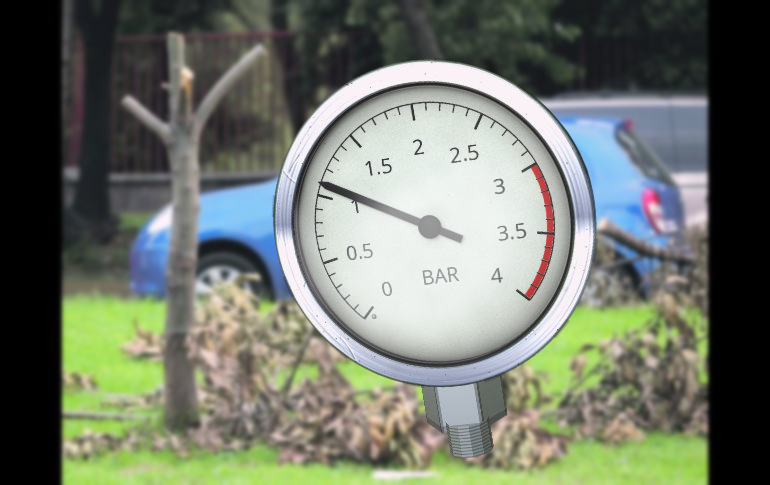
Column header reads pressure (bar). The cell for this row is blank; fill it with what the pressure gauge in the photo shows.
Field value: 1.1 bar
